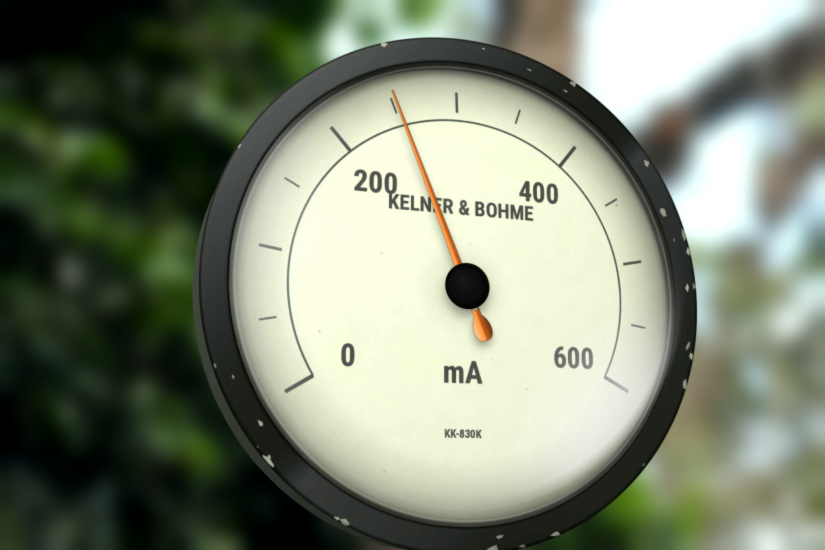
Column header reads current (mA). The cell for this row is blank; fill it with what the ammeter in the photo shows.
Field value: 250 mA
